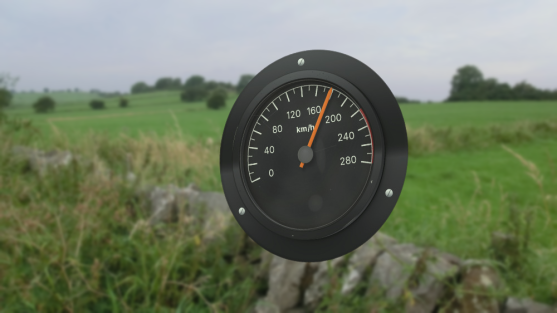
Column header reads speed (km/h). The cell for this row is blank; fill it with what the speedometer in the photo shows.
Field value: 180 km/h
